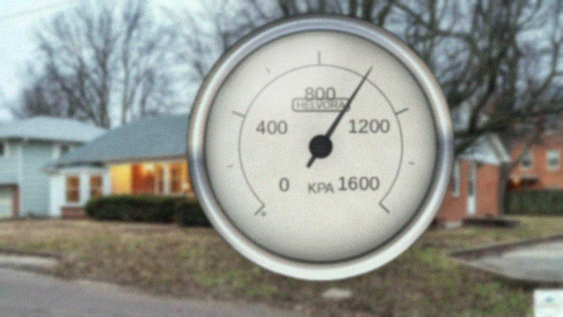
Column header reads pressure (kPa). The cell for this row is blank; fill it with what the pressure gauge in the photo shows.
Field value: 1000 kPa
